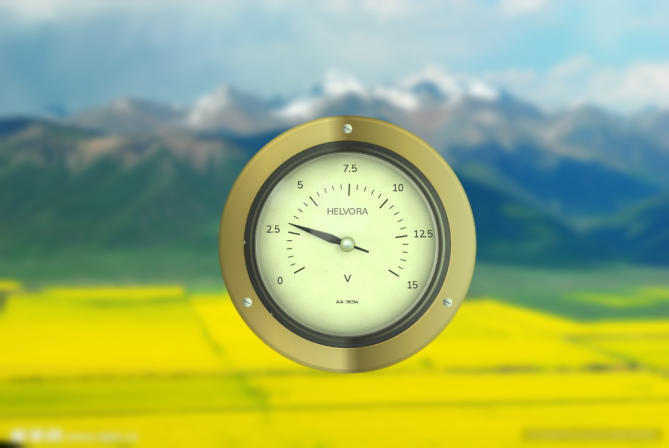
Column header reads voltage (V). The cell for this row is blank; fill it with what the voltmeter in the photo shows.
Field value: 3 V
